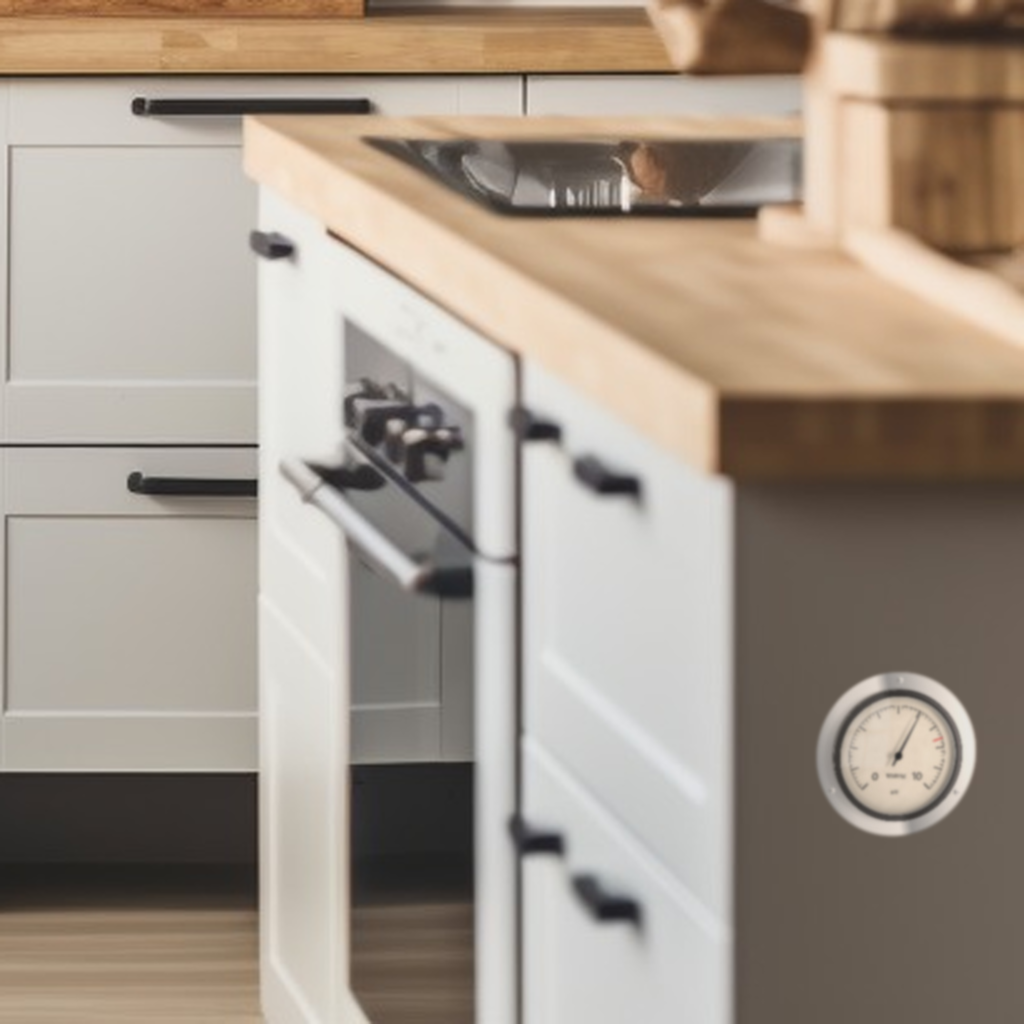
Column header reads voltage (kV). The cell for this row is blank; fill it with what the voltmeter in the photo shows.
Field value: 6 kV
